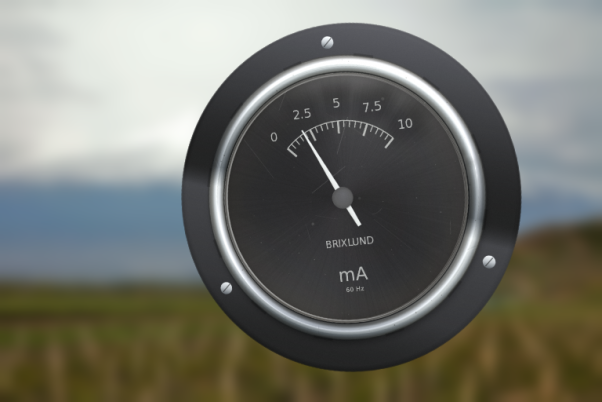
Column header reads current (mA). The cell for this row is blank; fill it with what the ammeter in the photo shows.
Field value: 2 mA
